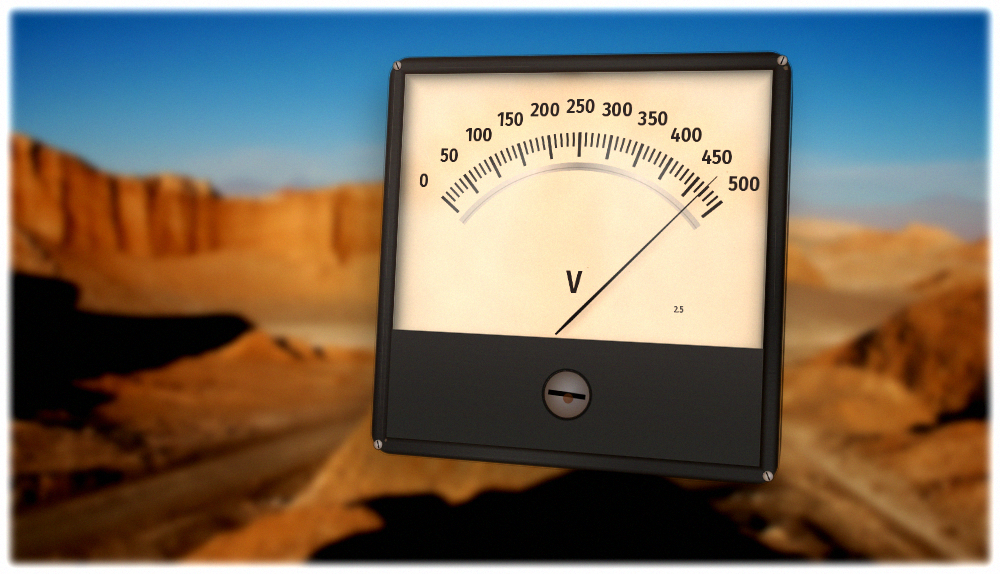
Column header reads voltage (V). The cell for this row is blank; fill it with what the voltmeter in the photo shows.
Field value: 470 V
